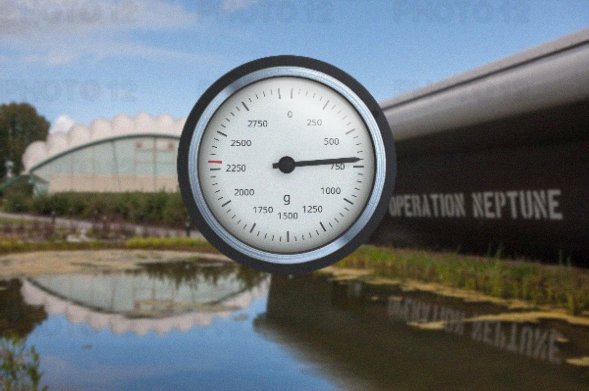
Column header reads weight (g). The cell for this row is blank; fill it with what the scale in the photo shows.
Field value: 700 g
